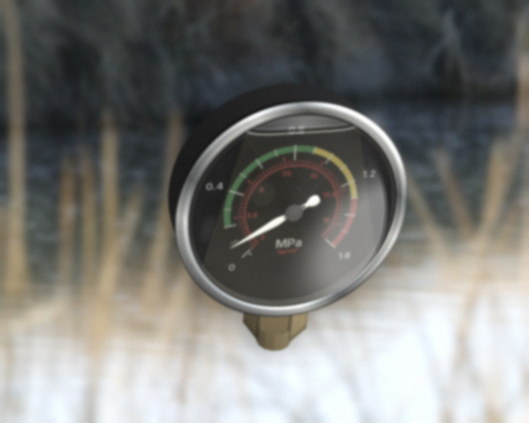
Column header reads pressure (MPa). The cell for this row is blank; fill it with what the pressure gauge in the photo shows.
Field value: 0.1 MPa
